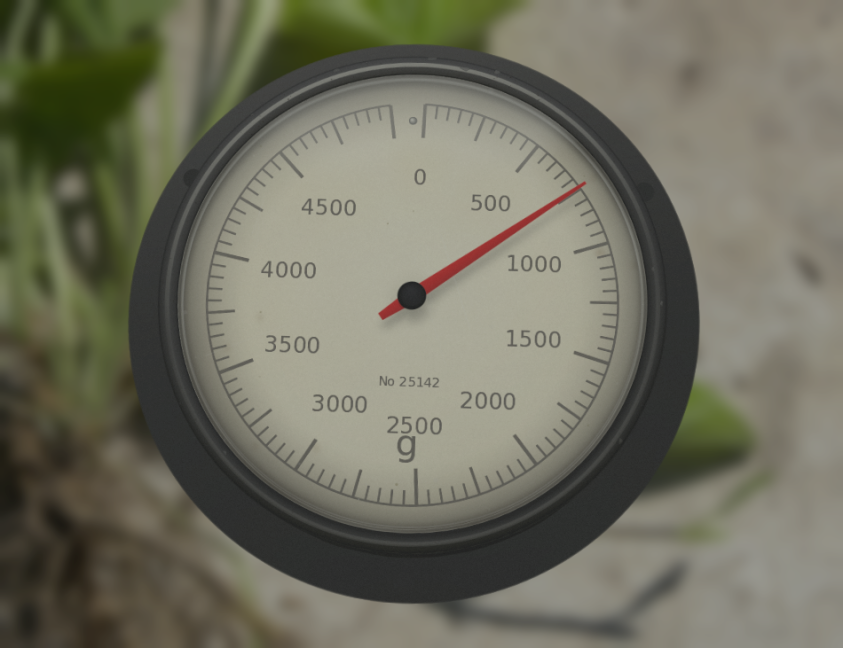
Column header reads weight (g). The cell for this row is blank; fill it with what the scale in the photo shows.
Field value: 750 g
